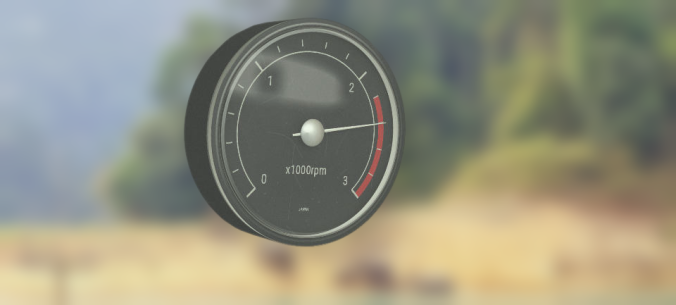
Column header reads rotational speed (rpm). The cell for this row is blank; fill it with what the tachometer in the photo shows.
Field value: 2400 rpm
